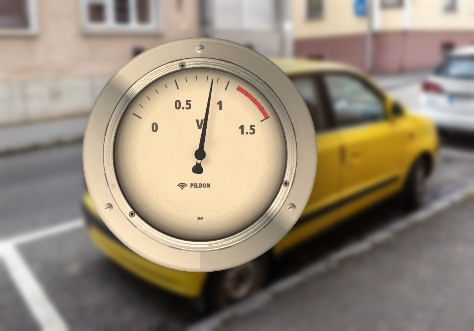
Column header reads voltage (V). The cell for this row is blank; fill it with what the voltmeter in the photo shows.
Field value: 0.85 V
